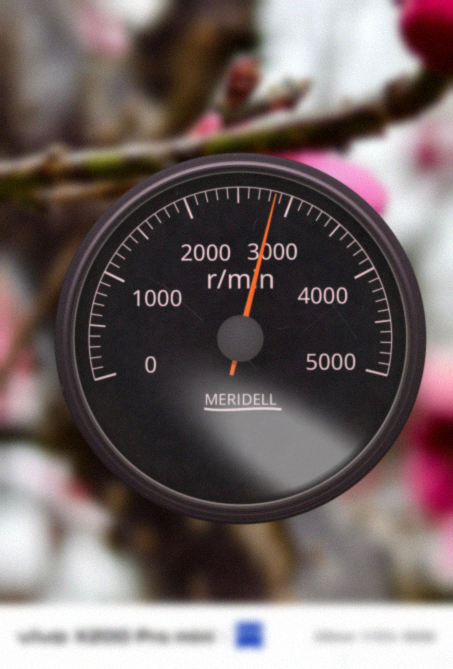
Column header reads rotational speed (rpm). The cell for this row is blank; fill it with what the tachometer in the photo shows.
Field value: 2850 rpm
